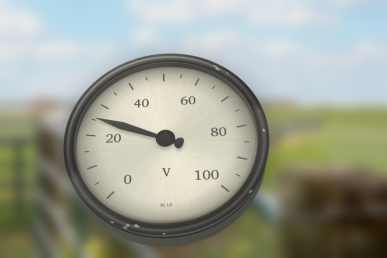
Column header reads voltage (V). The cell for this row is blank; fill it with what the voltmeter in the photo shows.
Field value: 25 V
